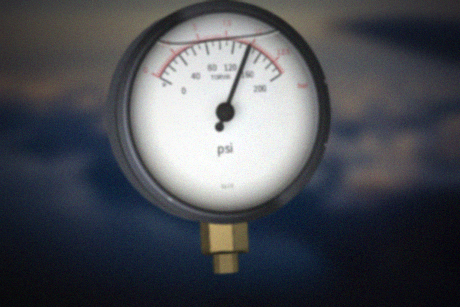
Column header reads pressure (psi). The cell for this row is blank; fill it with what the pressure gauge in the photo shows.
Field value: 140 psi
